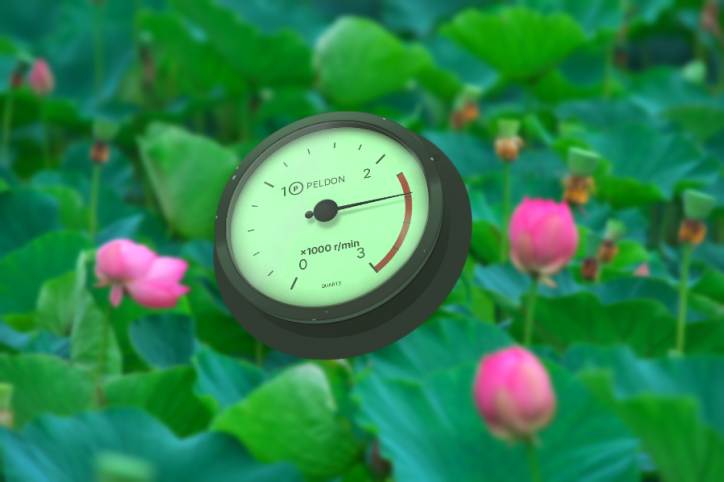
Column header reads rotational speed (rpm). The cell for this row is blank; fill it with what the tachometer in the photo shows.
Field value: 2400 rpm
